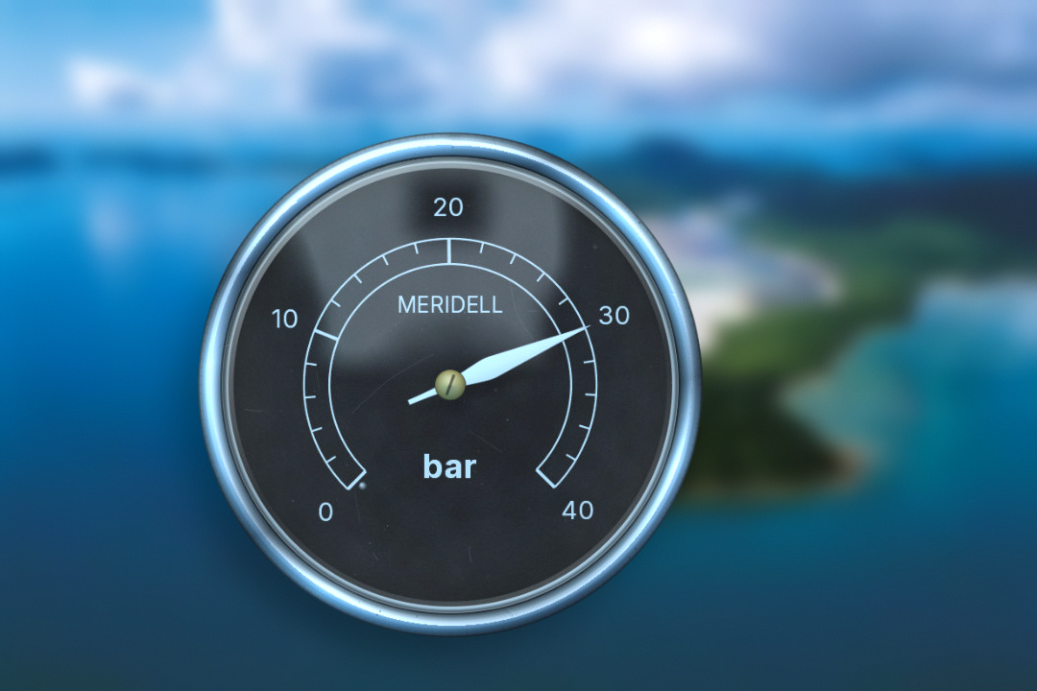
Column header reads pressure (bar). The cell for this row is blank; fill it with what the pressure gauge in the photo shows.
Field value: 30 bar
